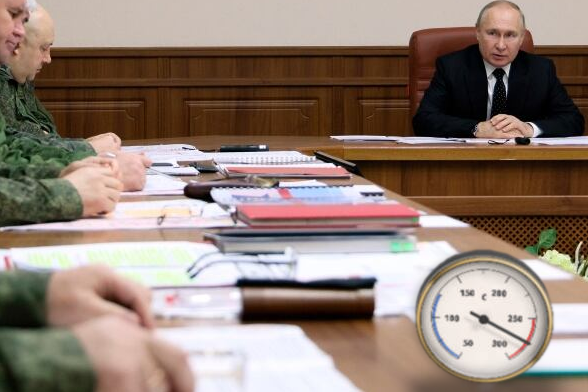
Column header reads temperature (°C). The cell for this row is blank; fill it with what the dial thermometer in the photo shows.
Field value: 275 °C
